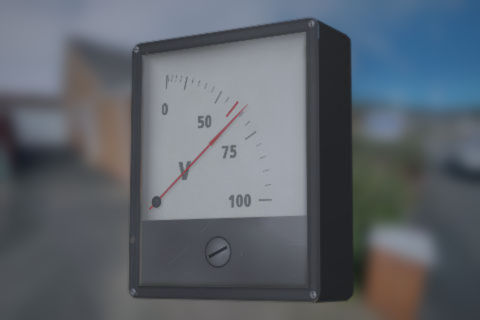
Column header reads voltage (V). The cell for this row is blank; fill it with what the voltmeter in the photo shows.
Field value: 65 V
